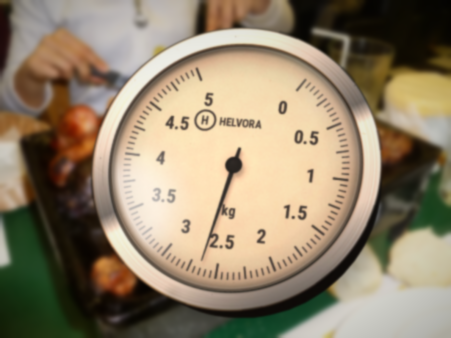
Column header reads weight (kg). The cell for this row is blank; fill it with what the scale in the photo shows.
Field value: 2.65 kg
